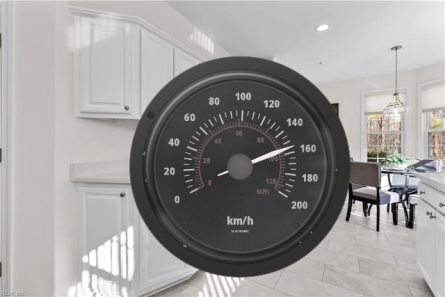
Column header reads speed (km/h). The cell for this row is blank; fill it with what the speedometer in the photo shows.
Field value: 155 km/h
